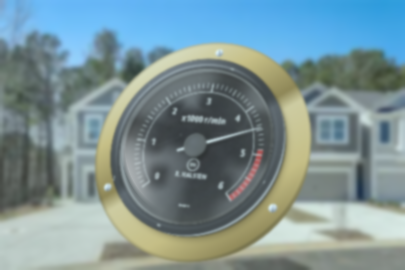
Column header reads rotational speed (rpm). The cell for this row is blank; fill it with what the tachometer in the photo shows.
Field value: 4500 rpm
